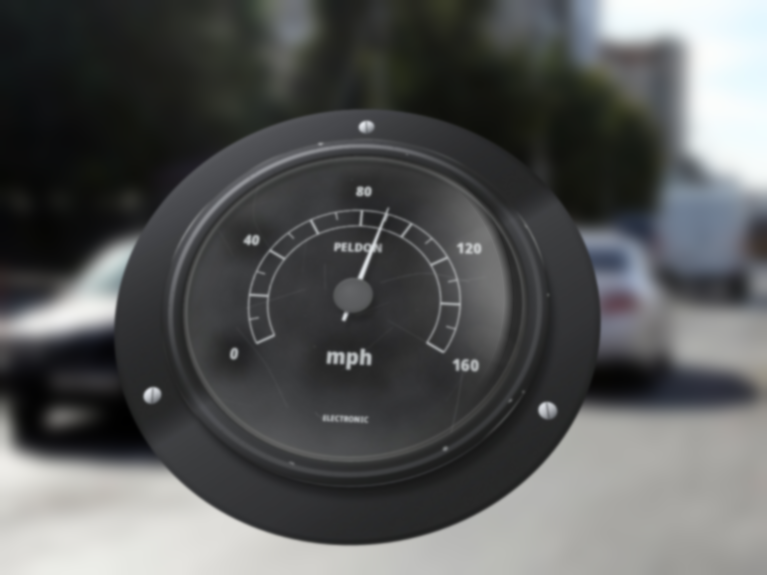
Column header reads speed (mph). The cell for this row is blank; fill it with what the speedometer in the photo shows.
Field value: 90 mph
